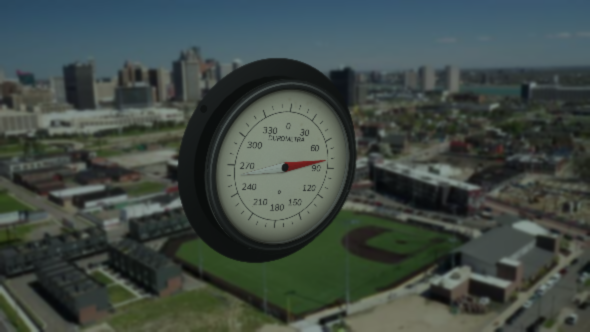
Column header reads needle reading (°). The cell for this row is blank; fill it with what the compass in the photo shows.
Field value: 80 °
